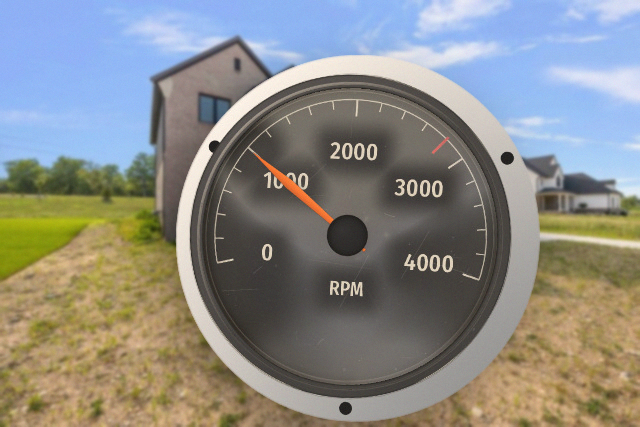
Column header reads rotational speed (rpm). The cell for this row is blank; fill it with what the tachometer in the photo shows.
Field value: 1000 rpm
